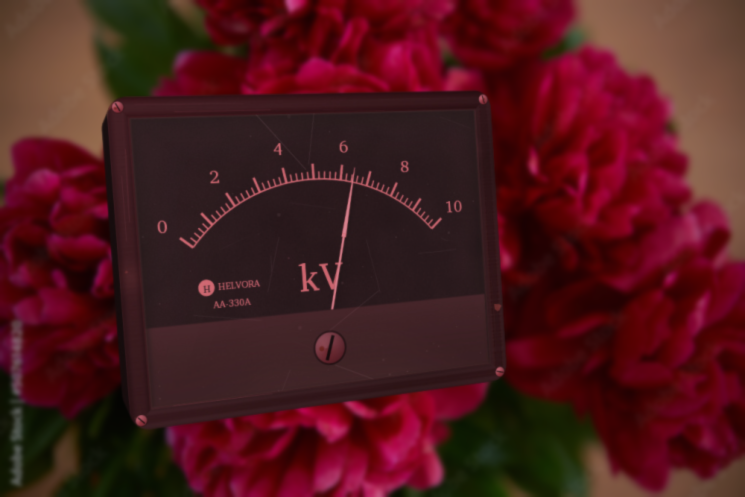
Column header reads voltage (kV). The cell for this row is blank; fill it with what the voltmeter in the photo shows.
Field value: 6.4 kV
